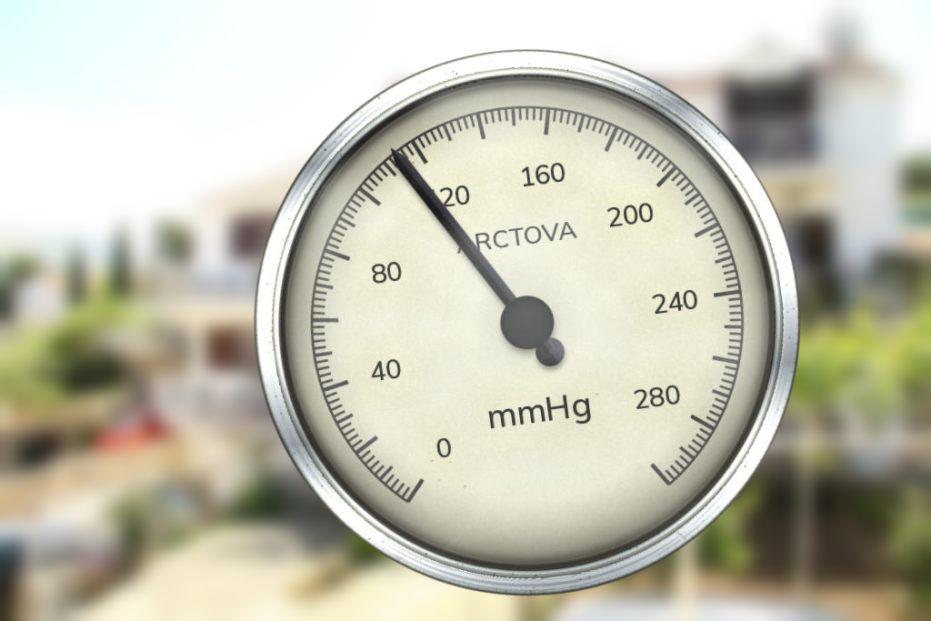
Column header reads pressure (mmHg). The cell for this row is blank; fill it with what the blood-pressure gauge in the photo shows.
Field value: 114 mmHg
